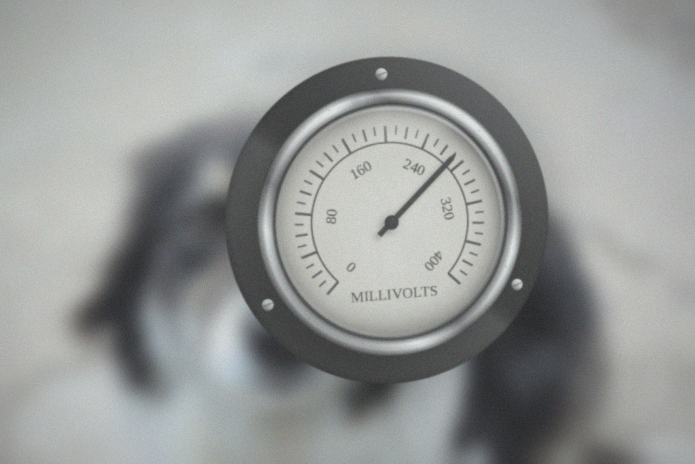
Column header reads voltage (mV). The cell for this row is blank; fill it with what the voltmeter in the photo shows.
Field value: 270 mV
